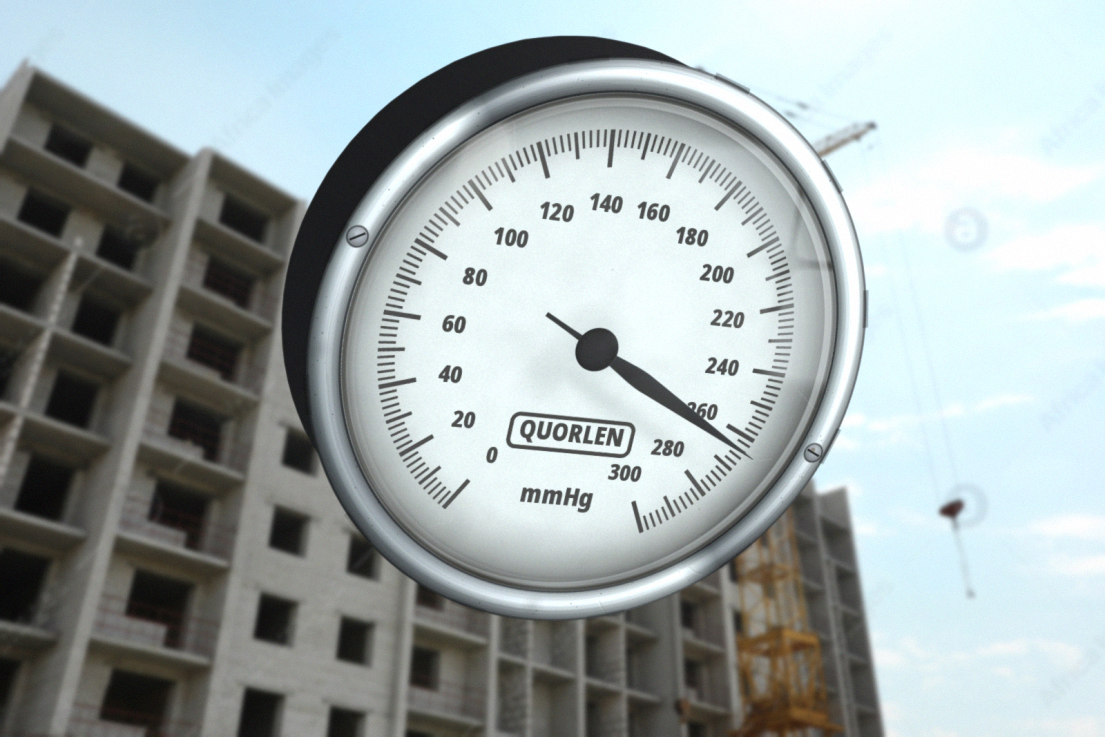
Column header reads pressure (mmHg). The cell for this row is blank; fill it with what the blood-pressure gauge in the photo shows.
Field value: 264 mmHg
